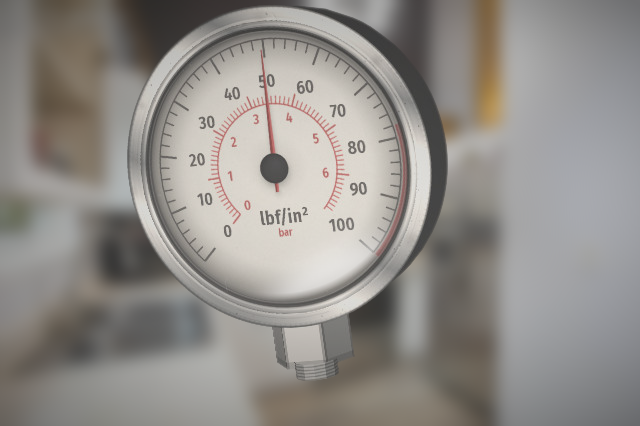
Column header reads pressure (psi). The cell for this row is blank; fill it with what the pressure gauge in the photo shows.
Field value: 50 psi
